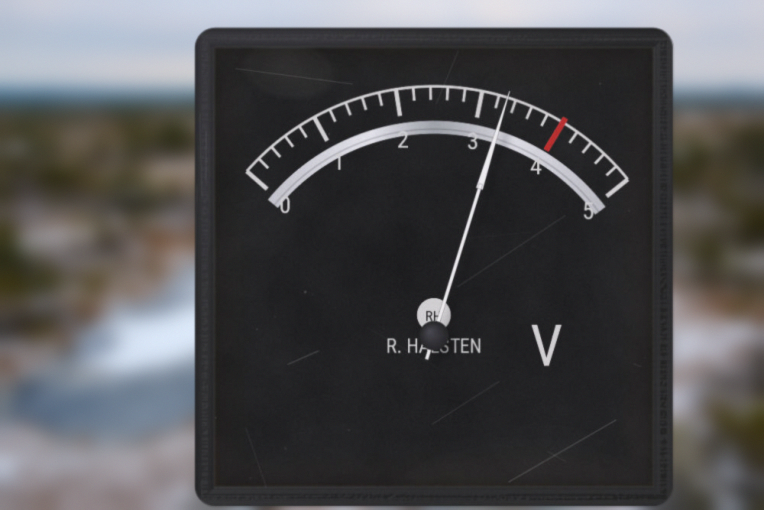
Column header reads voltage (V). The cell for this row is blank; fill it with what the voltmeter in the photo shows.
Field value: 3.3 V
